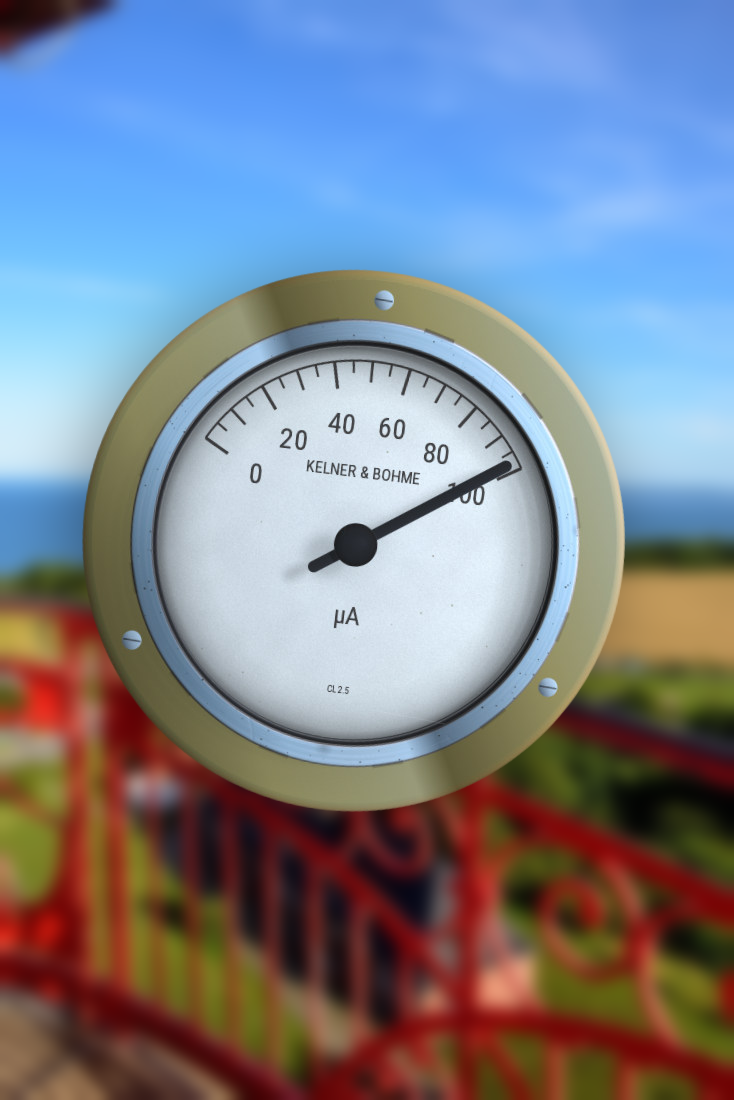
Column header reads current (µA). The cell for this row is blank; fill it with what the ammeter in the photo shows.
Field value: 97.5 µA
